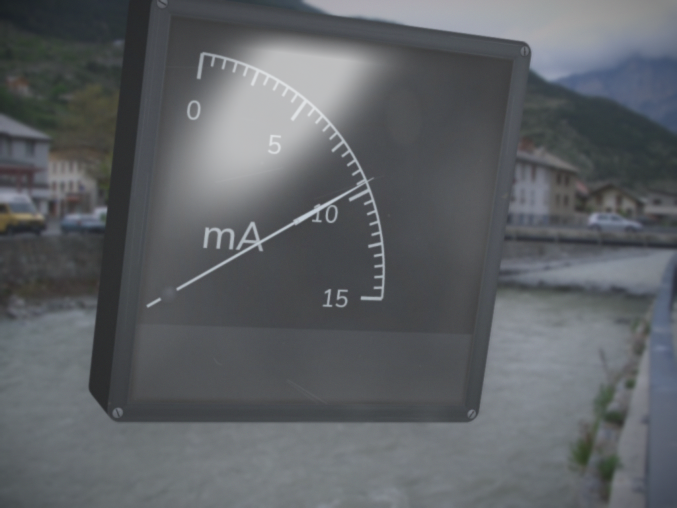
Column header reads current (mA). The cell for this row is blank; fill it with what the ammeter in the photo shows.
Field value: 9.5 mA
